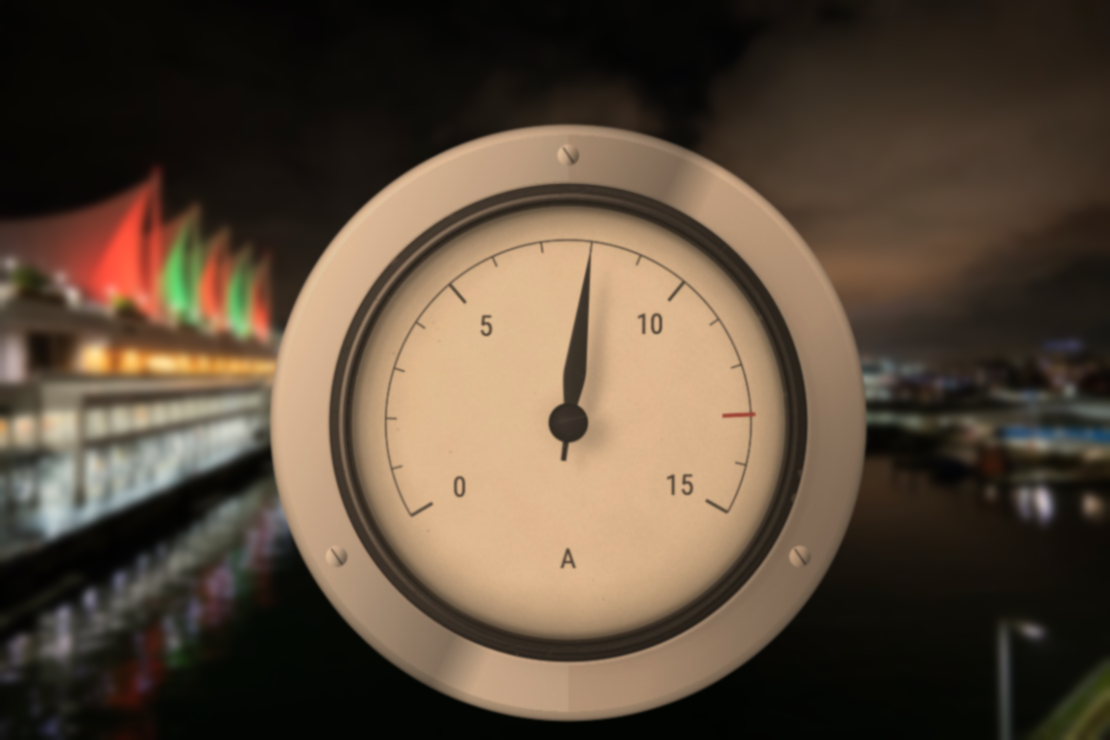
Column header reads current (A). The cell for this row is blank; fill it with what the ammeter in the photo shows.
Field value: 8 A
